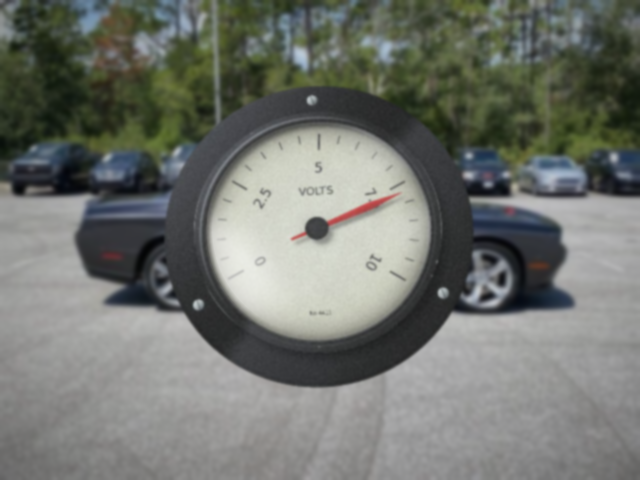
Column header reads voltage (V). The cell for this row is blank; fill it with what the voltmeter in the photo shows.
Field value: 7.75 V
